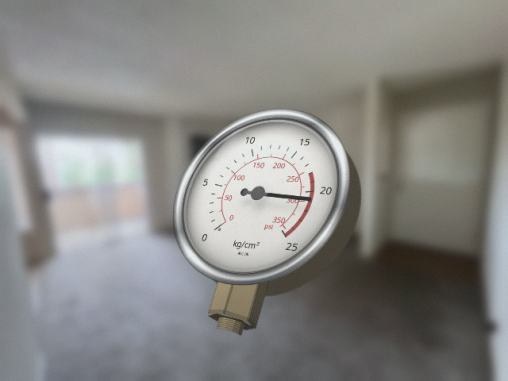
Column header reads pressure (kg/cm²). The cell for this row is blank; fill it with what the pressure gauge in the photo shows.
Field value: 21 kg/cm²
